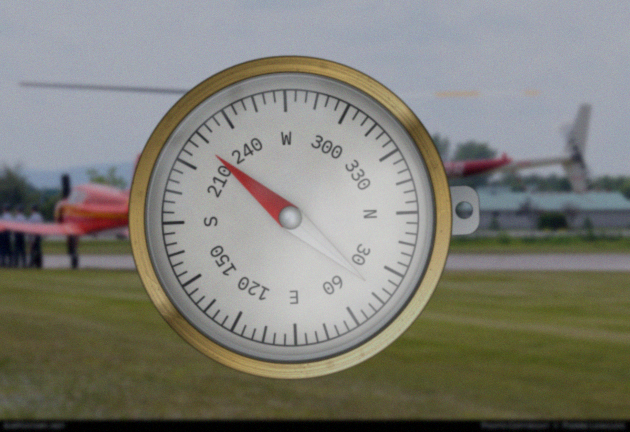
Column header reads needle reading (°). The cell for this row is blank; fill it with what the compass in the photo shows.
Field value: 222.5 °
